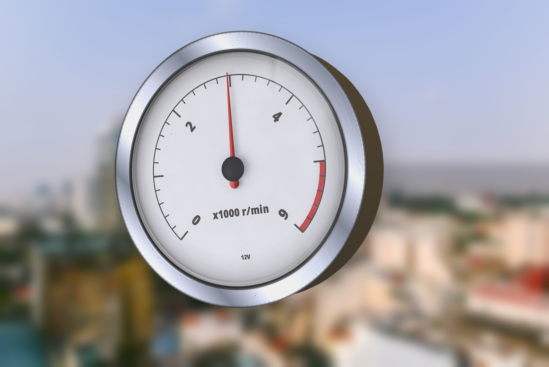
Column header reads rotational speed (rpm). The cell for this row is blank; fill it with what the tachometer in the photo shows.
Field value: 3000 rpm
